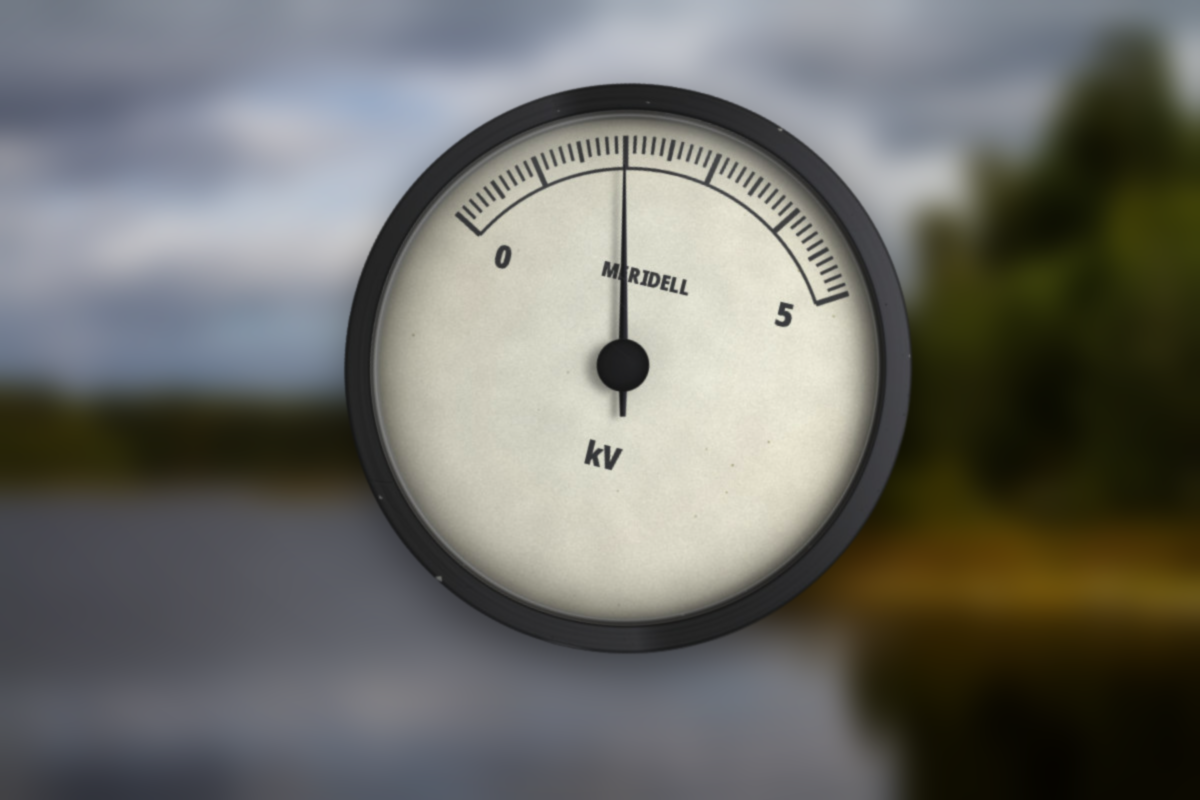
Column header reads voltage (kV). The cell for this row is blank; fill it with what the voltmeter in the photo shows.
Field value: 2 kV
